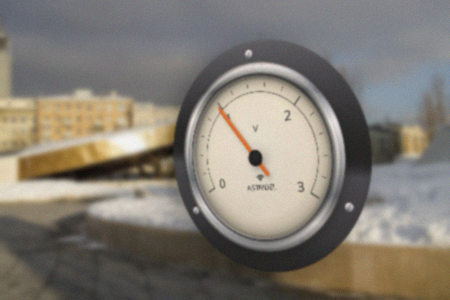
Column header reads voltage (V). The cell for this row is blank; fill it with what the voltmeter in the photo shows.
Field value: 1 V
